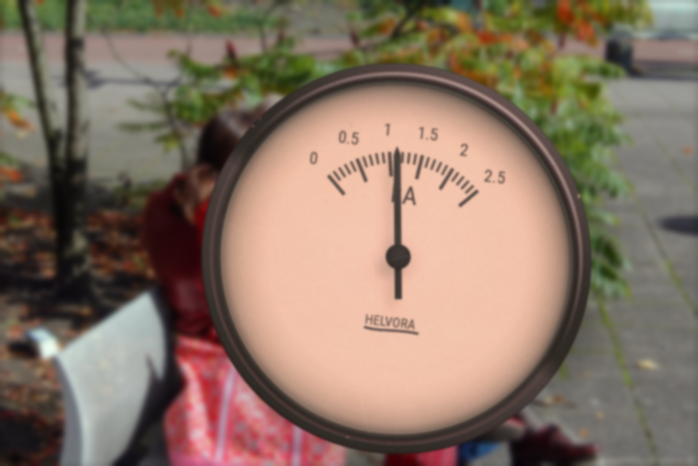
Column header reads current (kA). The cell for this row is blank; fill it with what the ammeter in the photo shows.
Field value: 1.1 kA
